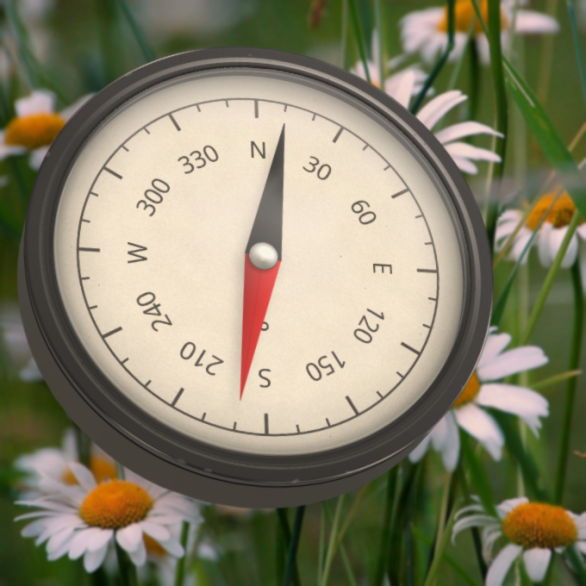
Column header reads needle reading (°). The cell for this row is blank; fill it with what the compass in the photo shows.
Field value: 190 °
